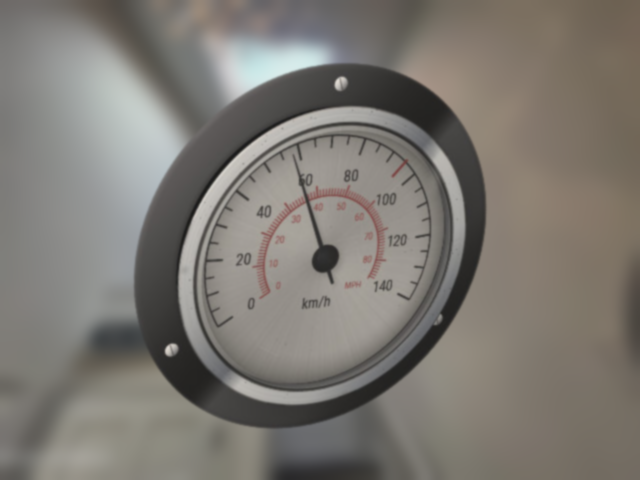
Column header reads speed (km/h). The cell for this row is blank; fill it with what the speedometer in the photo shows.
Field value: 57.5 km/h
